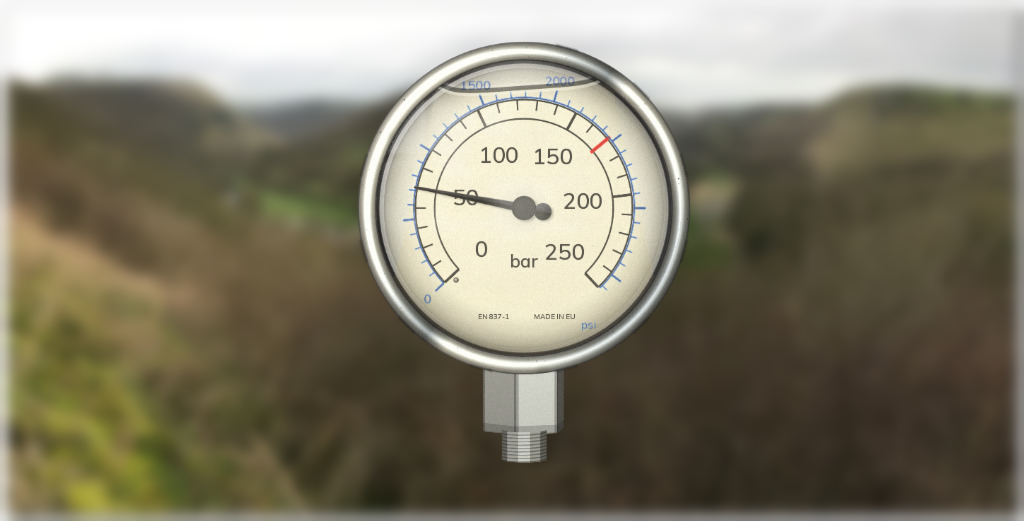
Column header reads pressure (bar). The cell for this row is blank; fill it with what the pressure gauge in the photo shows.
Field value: 50 bar
